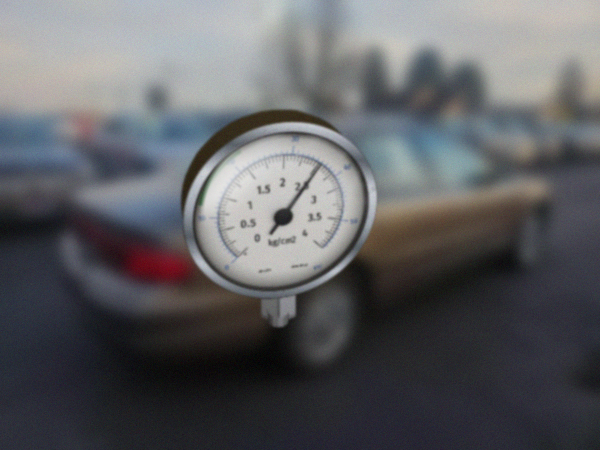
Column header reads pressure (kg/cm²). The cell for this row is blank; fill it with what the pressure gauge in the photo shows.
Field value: 2.5 kg/cm²
